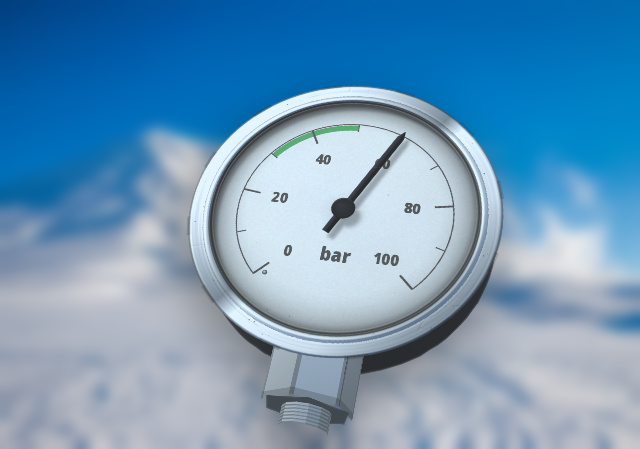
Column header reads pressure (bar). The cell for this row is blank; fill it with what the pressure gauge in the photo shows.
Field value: 60 bar
